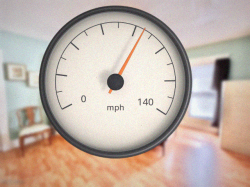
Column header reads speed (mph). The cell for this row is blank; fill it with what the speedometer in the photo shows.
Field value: 85 mph
